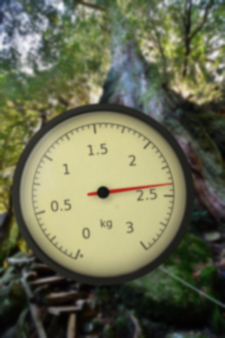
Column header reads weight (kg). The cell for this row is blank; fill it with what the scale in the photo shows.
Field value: 2.4 kg
